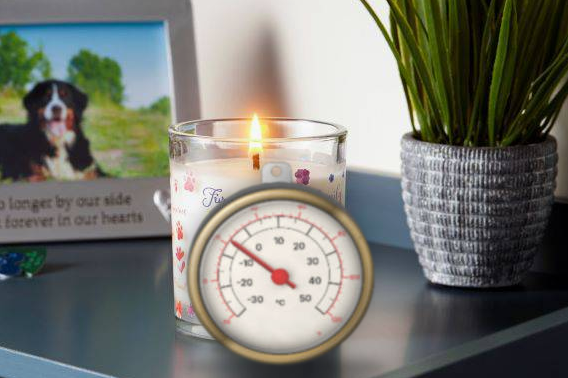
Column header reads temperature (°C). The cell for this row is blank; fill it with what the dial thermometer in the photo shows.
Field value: -5 °C
